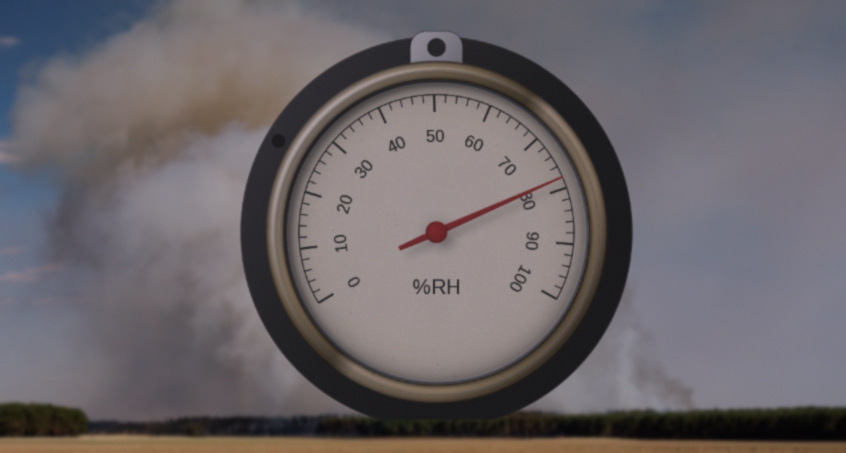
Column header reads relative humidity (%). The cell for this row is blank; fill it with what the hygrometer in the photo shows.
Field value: 78 %
